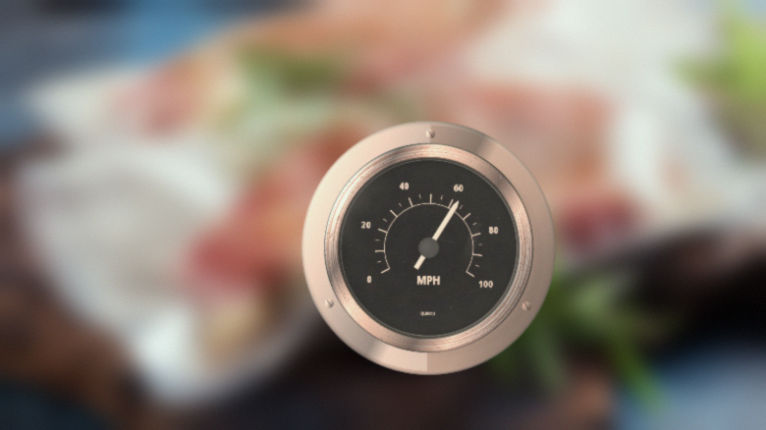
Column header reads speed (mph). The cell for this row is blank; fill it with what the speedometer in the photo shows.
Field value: 62.5 mph
